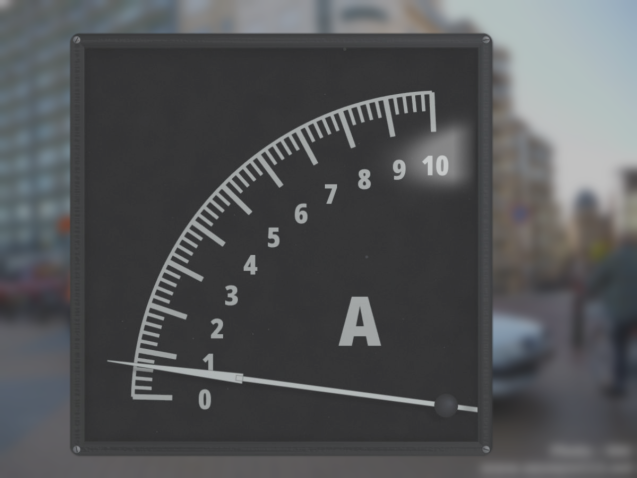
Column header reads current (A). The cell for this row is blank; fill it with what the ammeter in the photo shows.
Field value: 0.7 A
